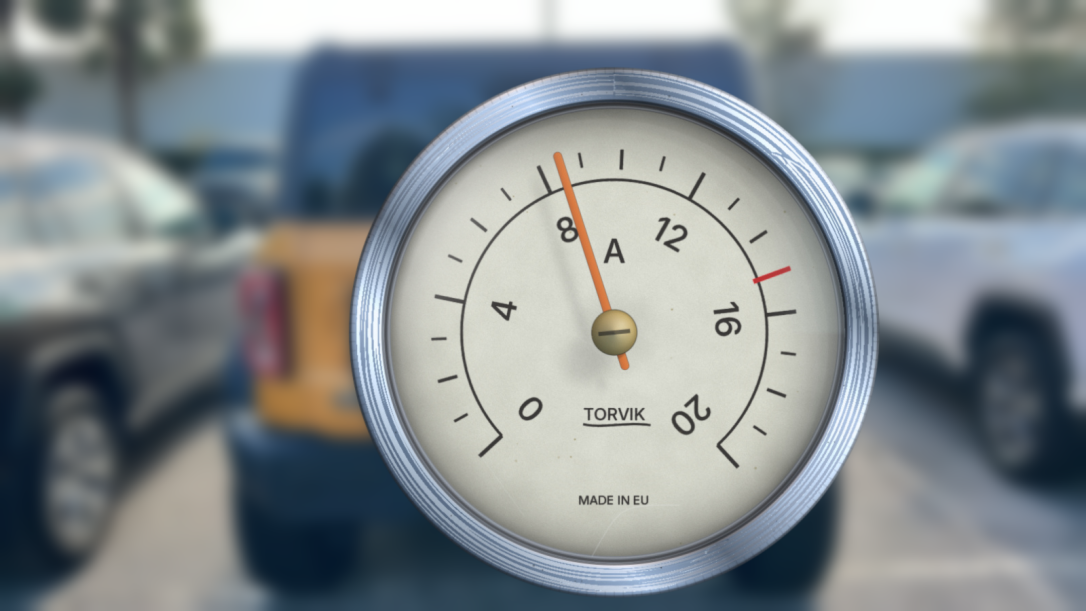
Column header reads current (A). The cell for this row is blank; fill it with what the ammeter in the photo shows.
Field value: 8.5 A
